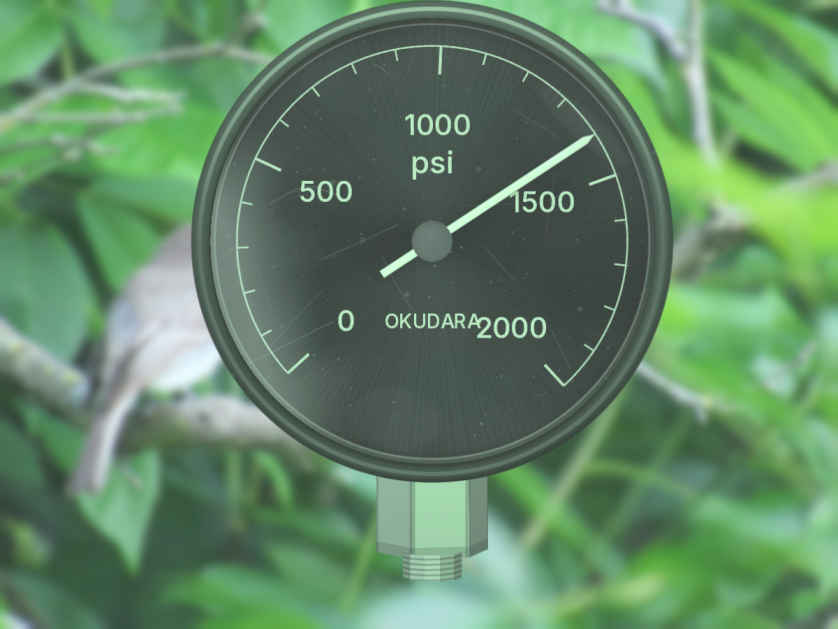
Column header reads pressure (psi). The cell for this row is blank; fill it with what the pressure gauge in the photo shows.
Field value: 1400 psi
